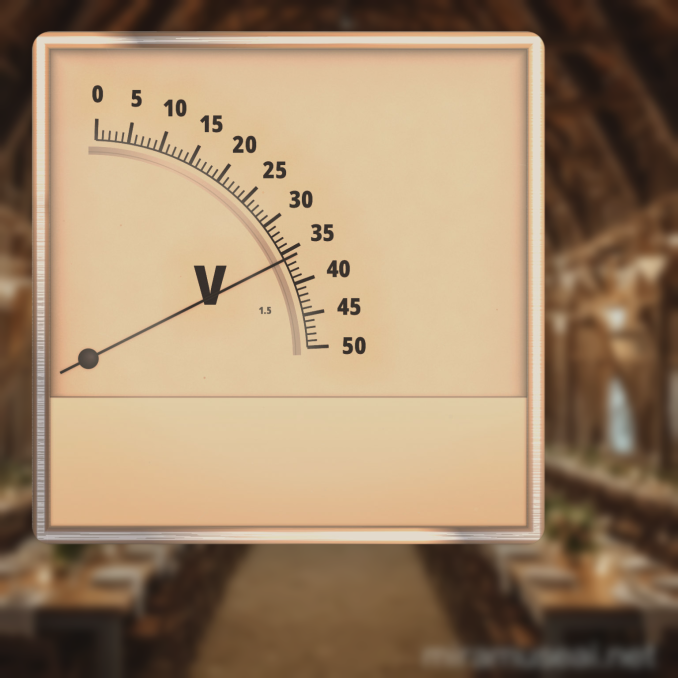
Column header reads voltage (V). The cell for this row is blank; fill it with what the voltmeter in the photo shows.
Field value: 36 V
